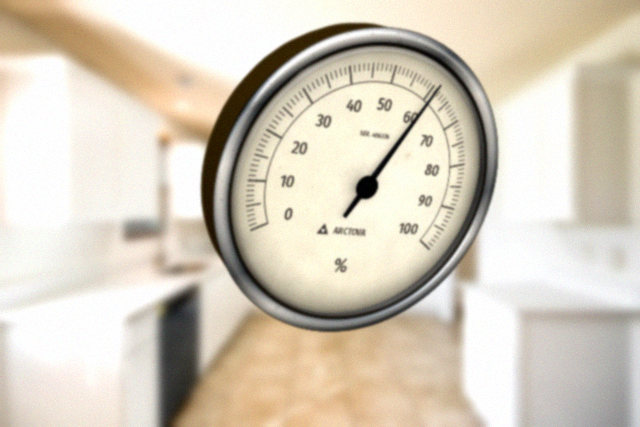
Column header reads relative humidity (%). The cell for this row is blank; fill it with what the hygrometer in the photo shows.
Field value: 60 %
